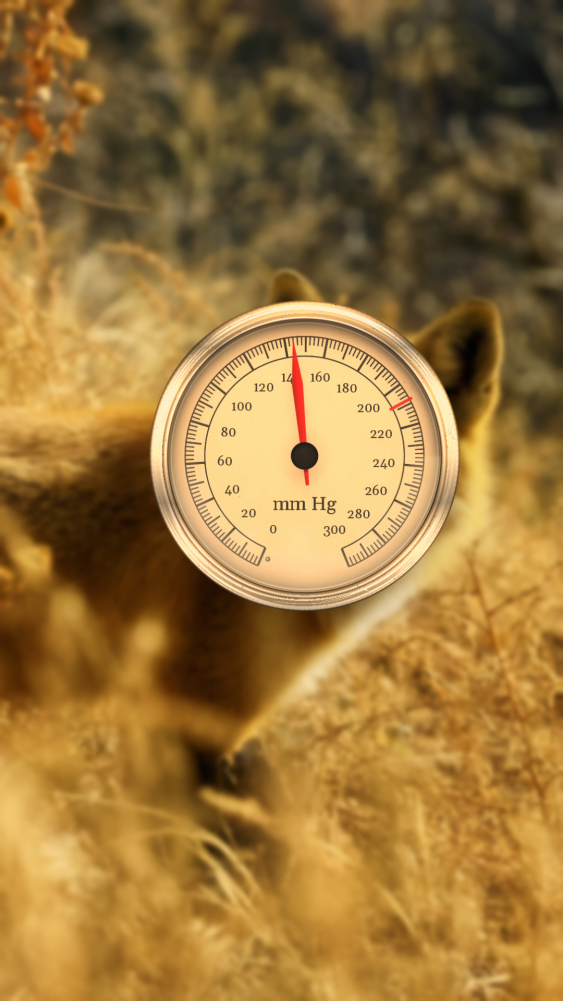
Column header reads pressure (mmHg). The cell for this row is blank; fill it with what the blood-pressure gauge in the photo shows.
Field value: 144 mmHg
